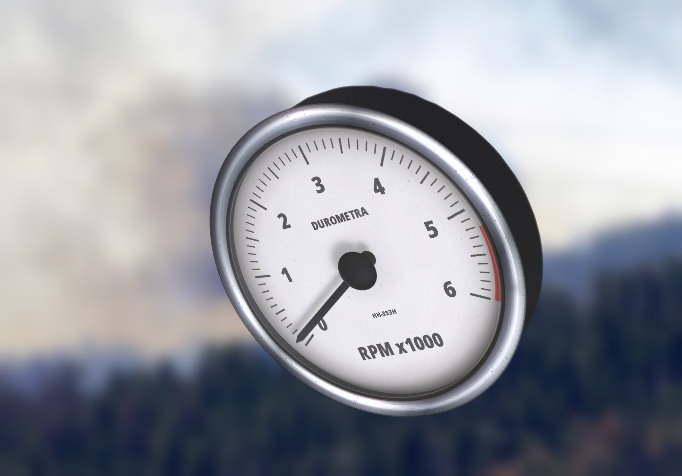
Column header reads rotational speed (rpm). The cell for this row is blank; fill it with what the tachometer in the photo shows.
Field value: 100 rpm
